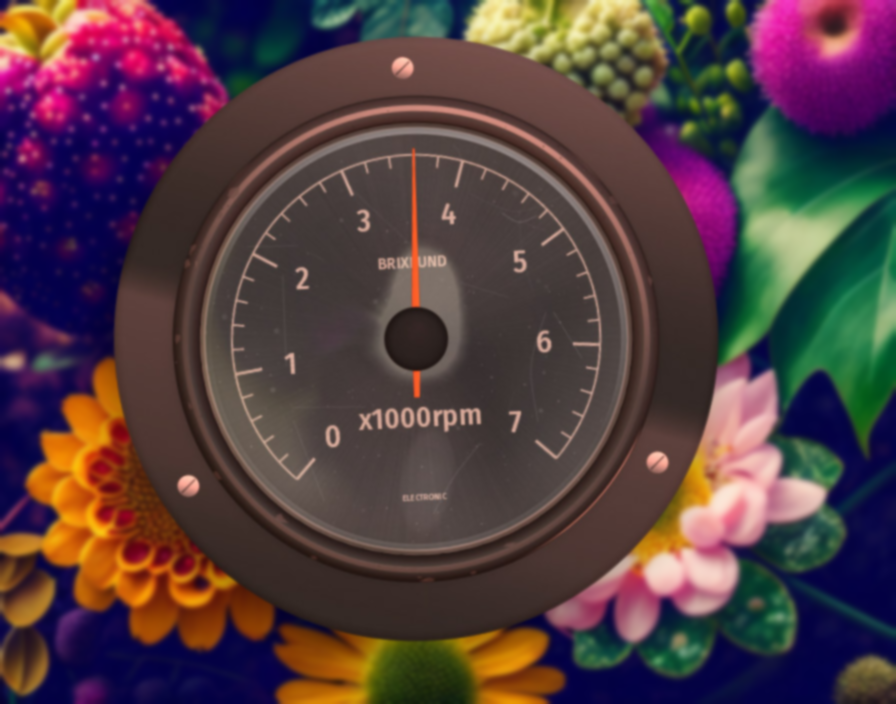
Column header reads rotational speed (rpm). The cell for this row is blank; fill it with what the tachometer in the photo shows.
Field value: 3600 rpm
